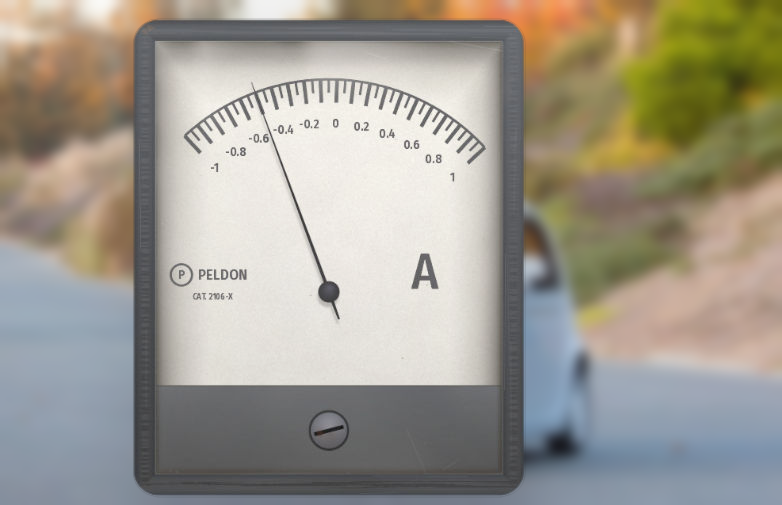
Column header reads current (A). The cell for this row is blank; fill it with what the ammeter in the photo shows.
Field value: -0.5 A
